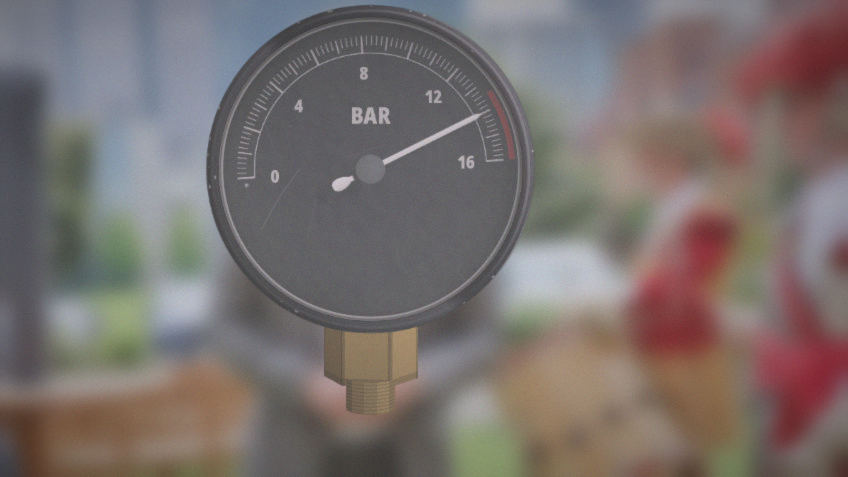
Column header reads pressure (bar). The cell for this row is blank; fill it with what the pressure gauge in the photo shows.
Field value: 14 bar
